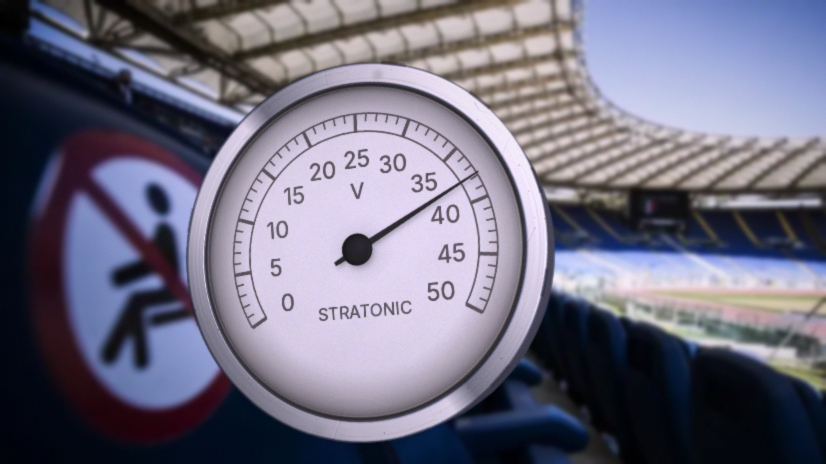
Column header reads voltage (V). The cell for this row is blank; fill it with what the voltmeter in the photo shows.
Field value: 38 V
